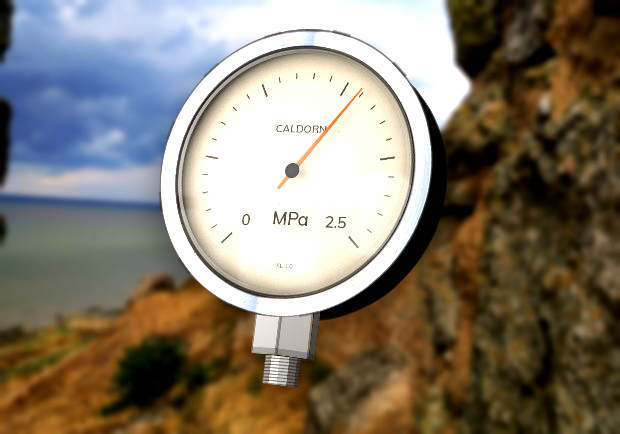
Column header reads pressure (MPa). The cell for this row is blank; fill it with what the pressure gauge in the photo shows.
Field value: 1.6 MPa
